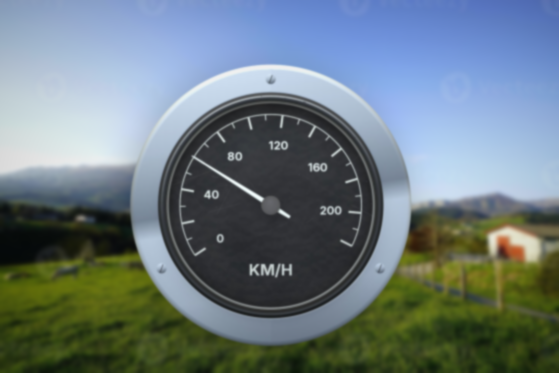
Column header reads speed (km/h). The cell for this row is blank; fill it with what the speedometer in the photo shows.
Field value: 60 km/h
